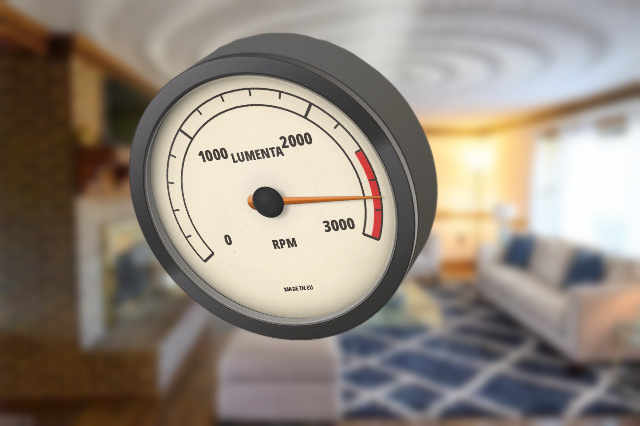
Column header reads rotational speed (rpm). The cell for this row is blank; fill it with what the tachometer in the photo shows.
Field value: 2700 rpm
